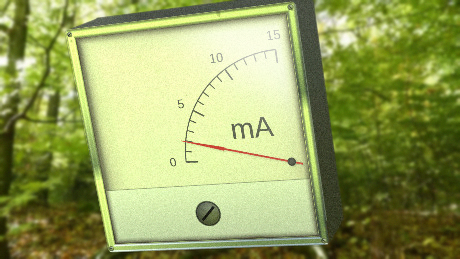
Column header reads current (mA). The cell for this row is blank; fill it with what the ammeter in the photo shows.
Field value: 2 mA
